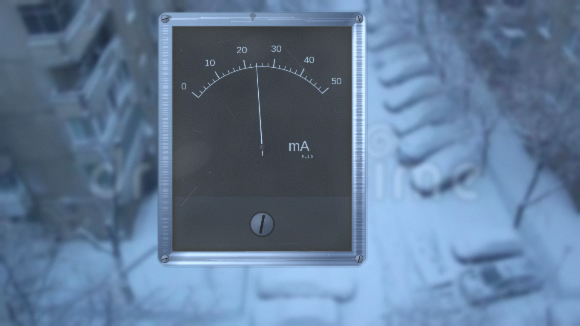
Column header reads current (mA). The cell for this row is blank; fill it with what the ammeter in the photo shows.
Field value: 24 mA
